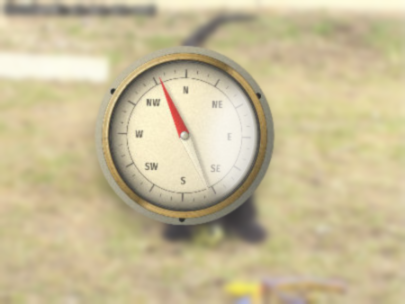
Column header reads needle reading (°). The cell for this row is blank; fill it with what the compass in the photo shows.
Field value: 335 °
